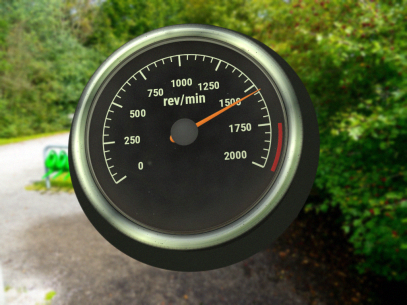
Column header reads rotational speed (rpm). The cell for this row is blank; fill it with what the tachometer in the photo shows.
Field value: 1550 rpm
